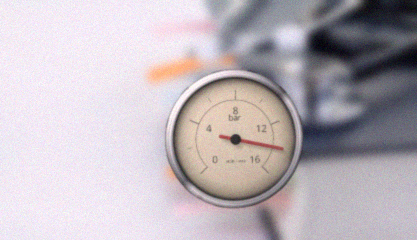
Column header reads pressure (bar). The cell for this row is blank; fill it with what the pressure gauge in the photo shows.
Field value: 14 bar
